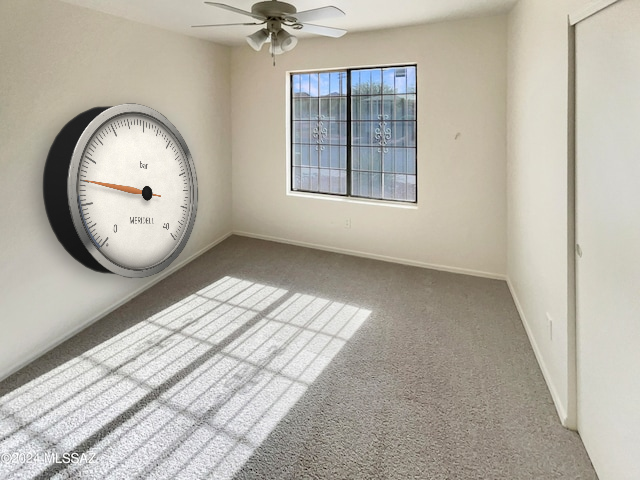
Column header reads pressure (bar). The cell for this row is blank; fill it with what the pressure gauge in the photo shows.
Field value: 7.5 bar
